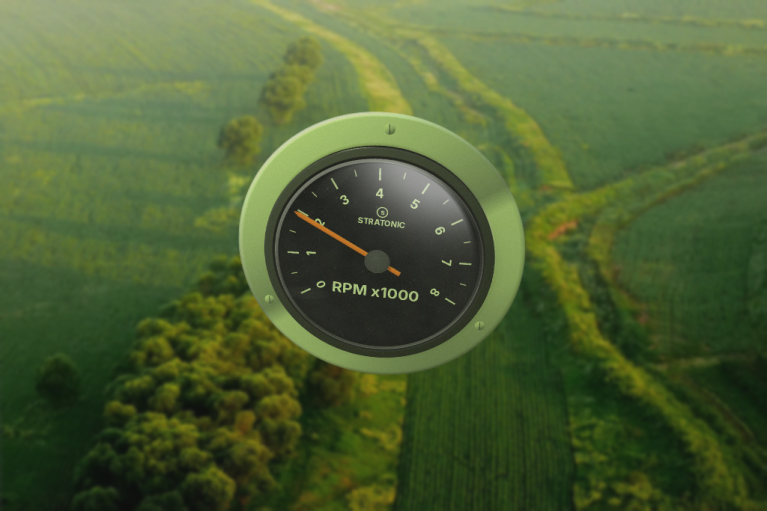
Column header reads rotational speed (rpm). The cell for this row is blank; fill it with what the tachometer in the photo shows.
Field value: 2000 rpm
